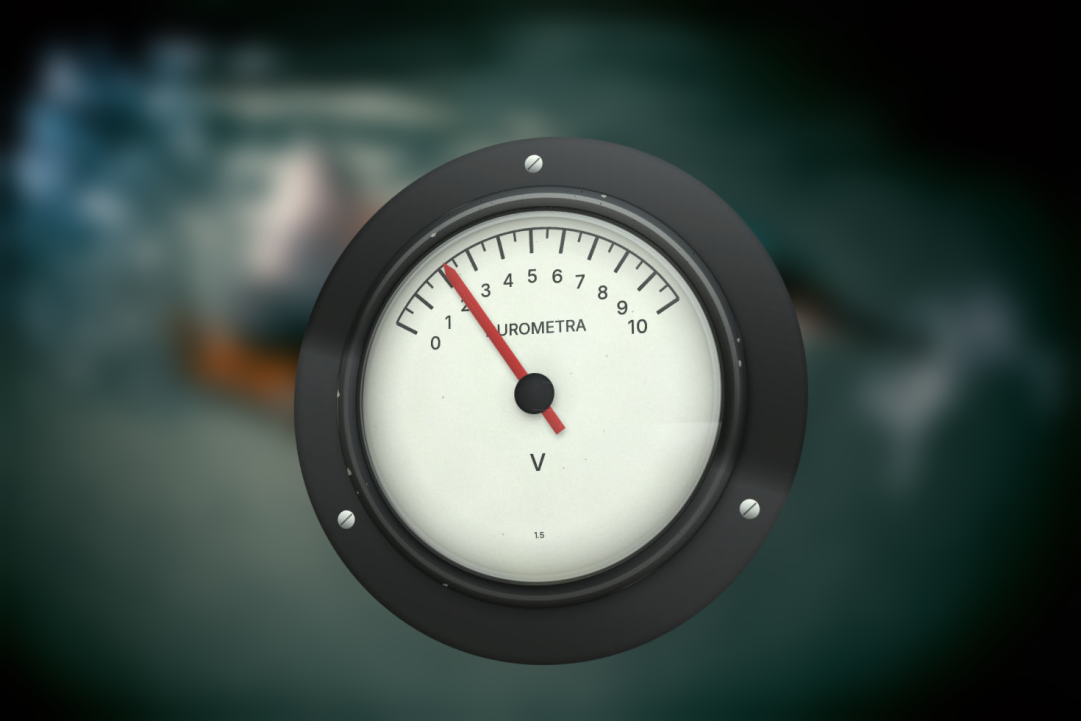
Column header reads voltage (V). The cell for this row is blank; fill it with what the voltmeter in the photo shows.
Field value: 2.25 V
